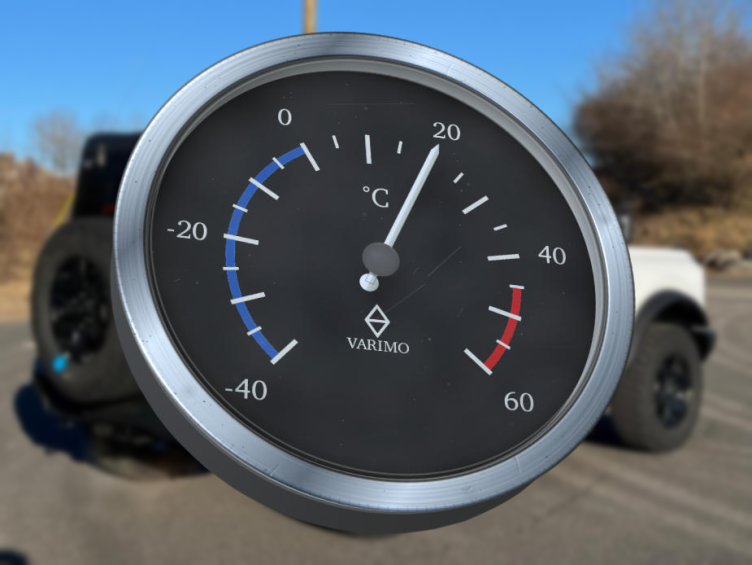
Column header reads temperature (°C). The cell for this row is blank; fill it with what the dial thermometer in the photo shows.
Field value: 20 °C
